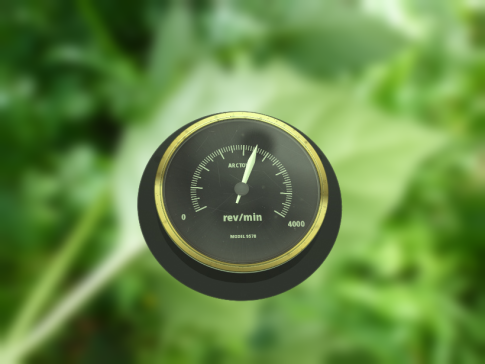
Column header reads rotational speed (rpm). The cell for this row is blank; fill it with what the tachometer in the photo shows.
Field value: 2250 rpm
